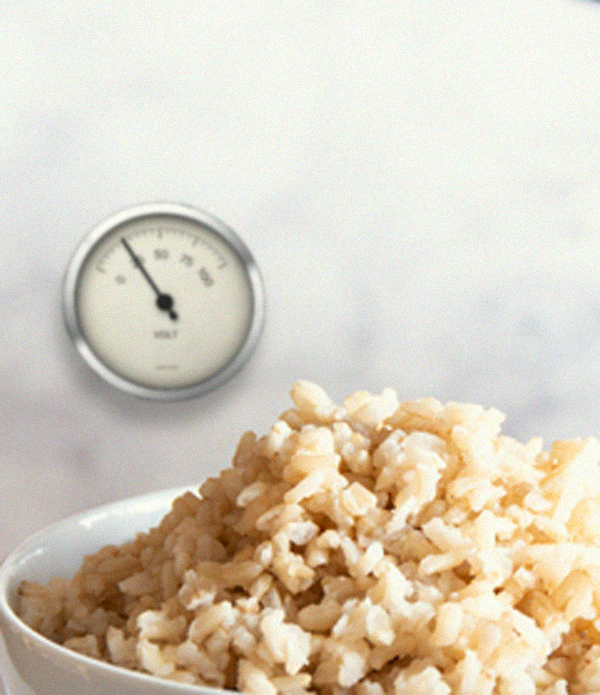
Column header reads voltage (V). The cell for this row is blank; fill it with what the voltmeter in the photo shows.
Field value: 25 V
